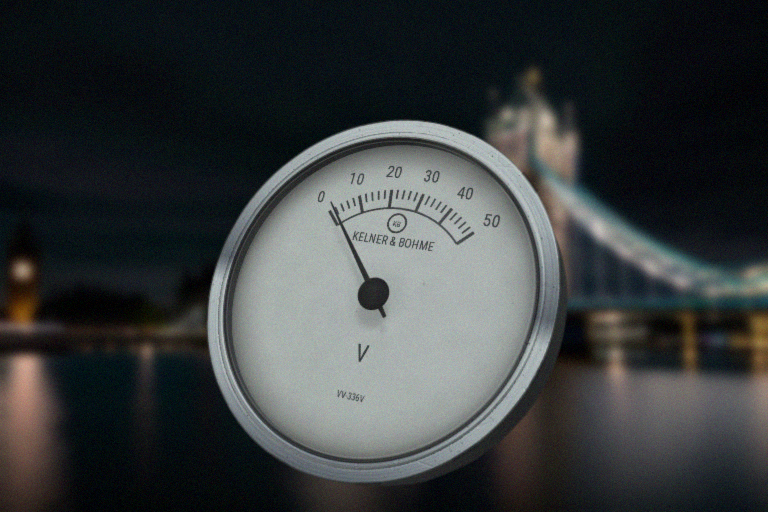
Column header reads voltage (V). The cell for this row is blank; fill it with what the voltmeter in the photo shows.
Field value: 2 V
